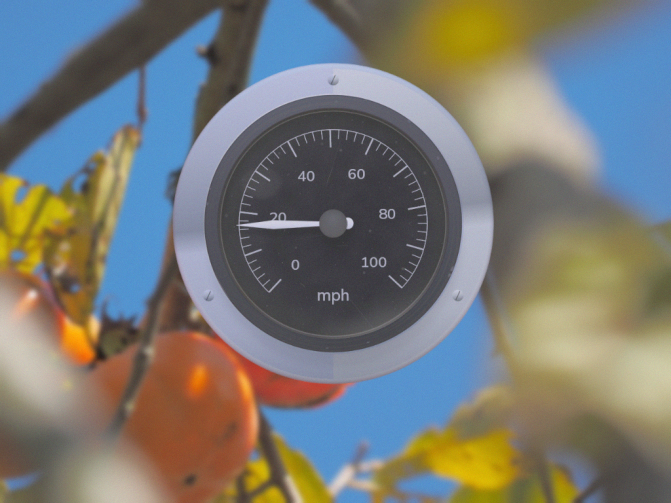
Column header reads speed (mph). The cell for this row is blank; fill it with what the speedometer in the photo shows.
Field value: 17 mph
